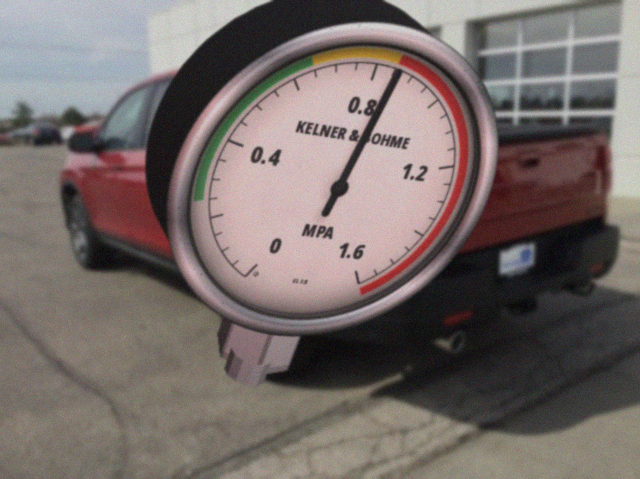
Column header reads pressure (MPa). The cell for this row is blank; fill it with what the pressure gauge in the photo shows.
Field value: 0.85 MPa
